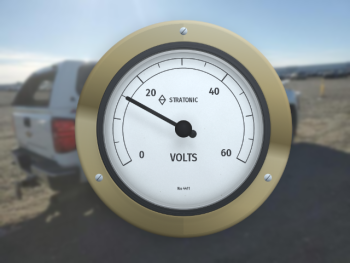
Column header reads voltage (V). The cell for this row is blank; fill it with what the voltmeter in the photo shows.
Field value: 15 V
